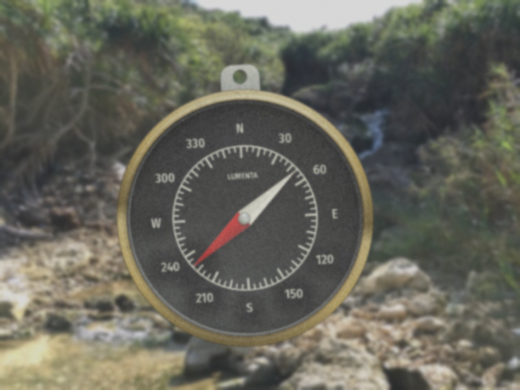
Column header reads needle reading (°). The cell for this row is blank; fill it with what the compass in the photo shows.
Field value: 230 °
